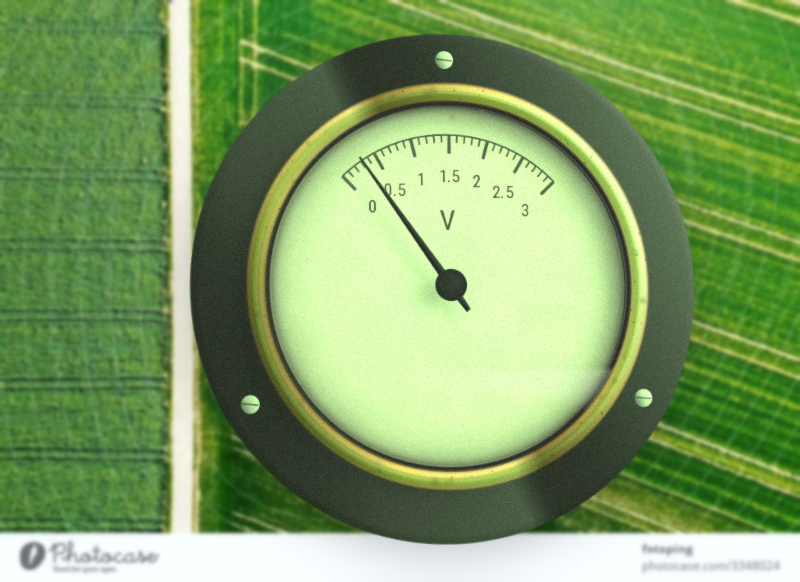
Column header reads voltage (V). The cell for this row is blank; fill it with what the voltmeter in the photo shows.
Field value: 0.3 V
